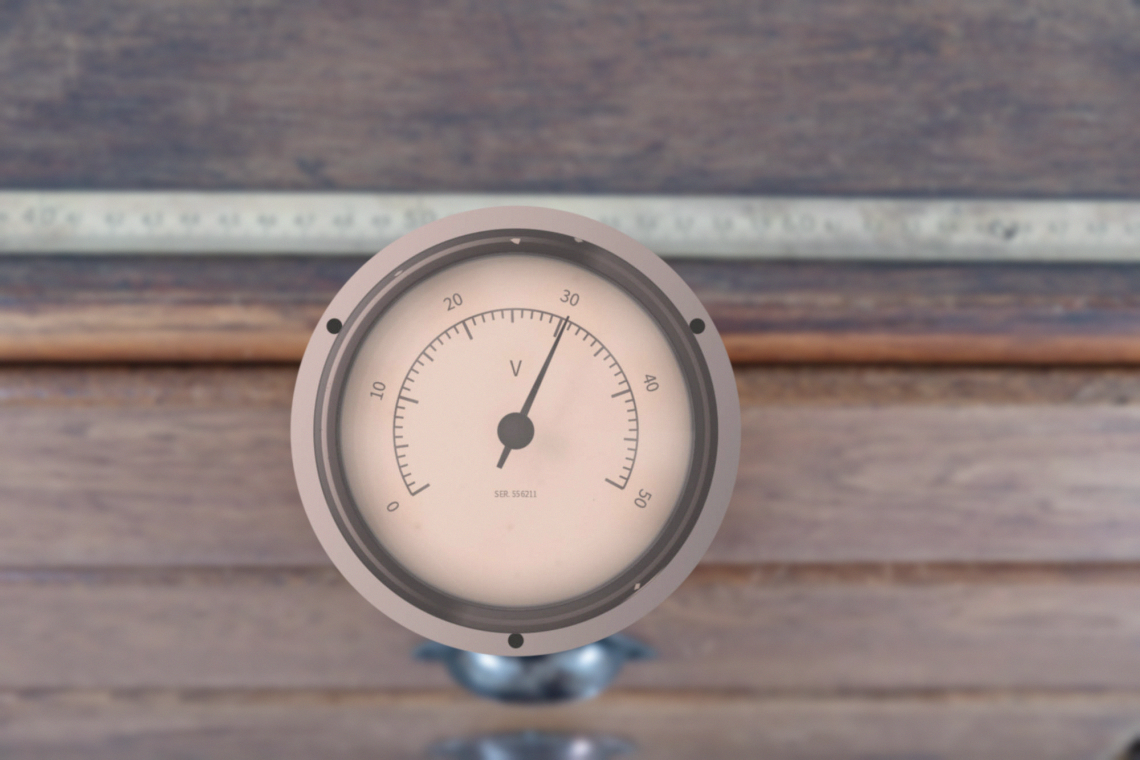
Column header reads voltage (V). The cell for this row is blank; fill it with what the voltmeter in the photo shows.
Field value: 30.5 V
